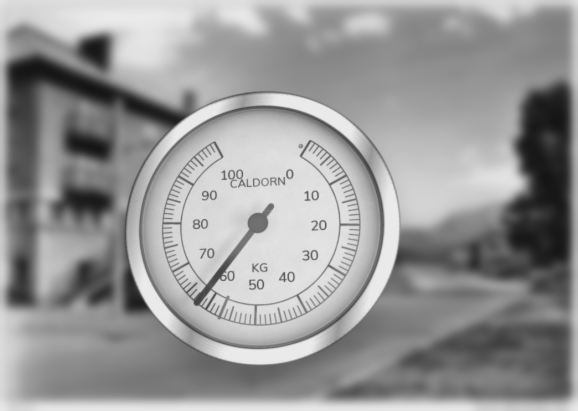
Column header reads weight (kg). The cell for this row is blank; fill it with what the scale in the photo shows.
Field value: 62 kg
